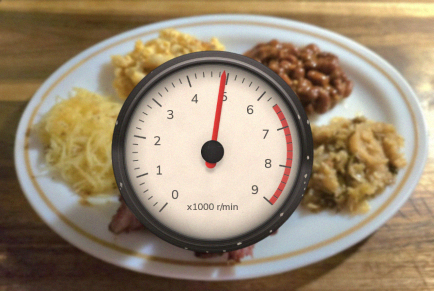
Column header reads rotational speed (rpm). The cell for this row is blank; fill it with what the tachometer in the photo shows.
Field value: 4900 rpm
